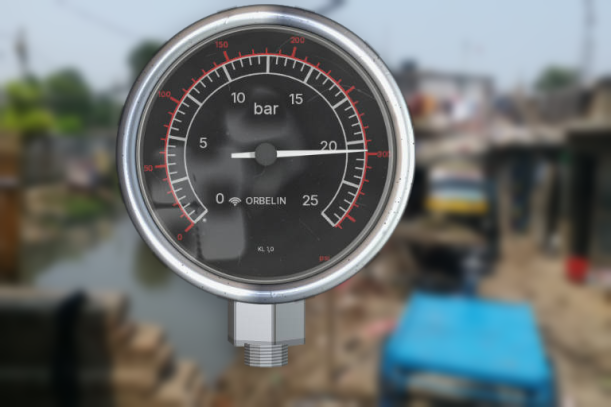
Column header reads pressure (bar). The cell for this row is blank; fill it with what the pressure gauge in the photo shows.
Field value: 20.5 bar
